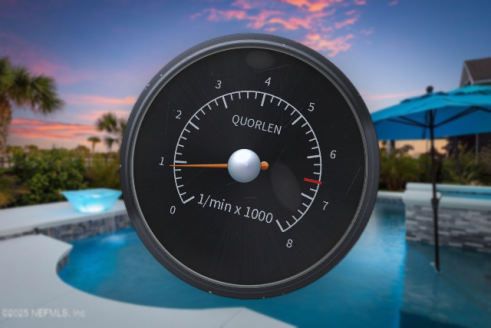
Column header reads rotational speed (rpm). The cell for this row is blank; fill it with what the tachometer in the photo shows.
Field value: 900 rpm
